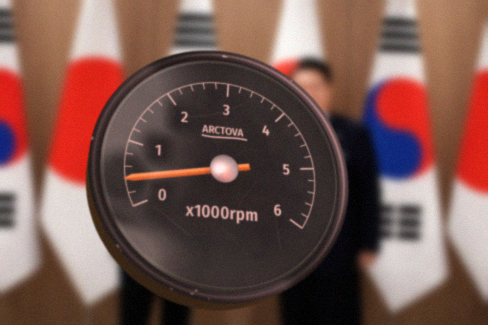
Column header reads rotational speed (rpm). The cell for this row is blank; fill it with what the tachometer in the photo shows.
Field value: 400 rpm
